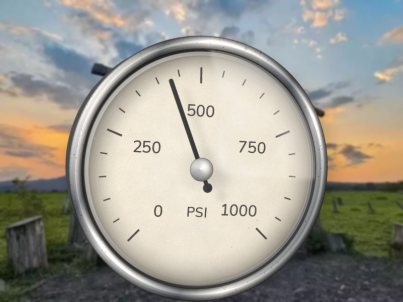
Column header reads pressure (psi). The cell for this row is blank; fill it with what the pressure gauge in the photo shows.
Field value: 425 psi
